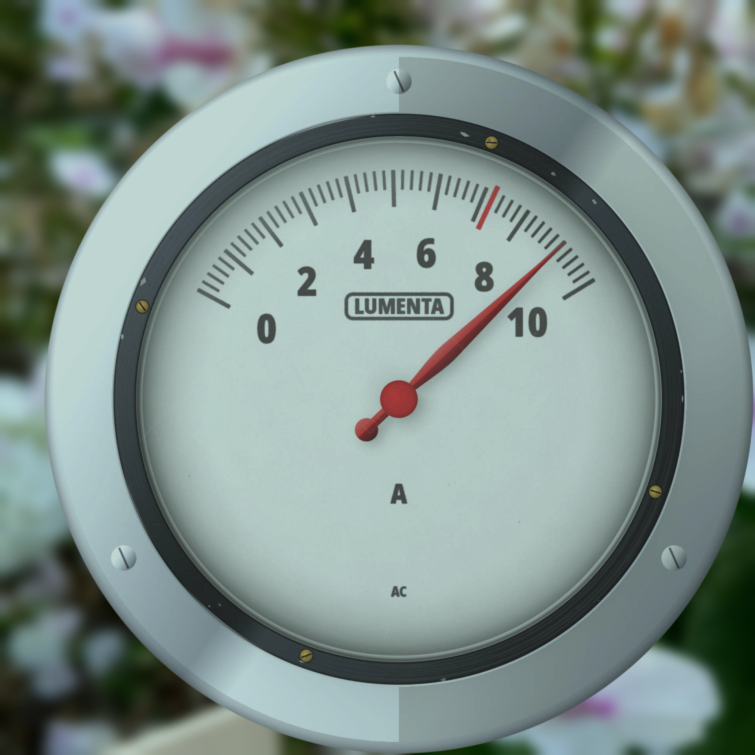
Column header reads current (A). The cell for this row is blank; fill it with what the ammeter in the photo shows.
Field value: 9 A
